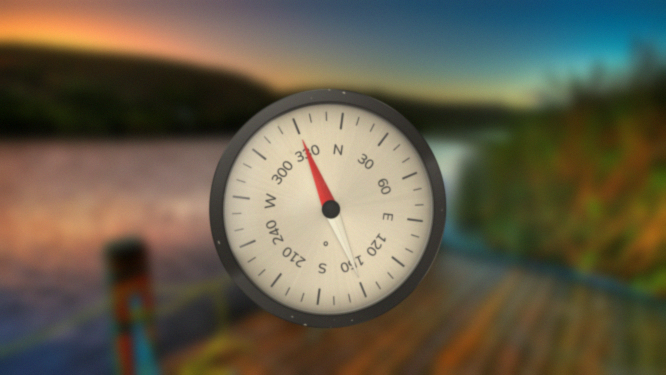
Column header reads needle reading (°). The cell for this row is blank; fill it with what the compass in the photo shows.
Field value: 330 °
